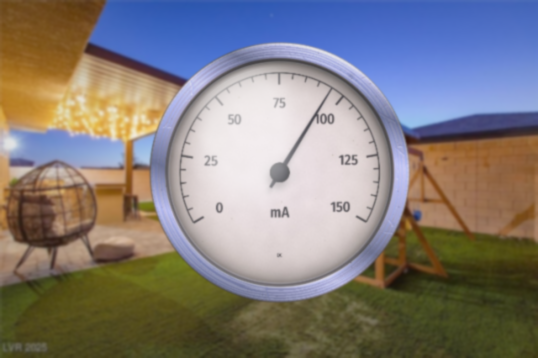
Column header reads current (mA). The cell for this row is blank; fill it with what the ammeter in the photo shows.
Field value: 95 mA
